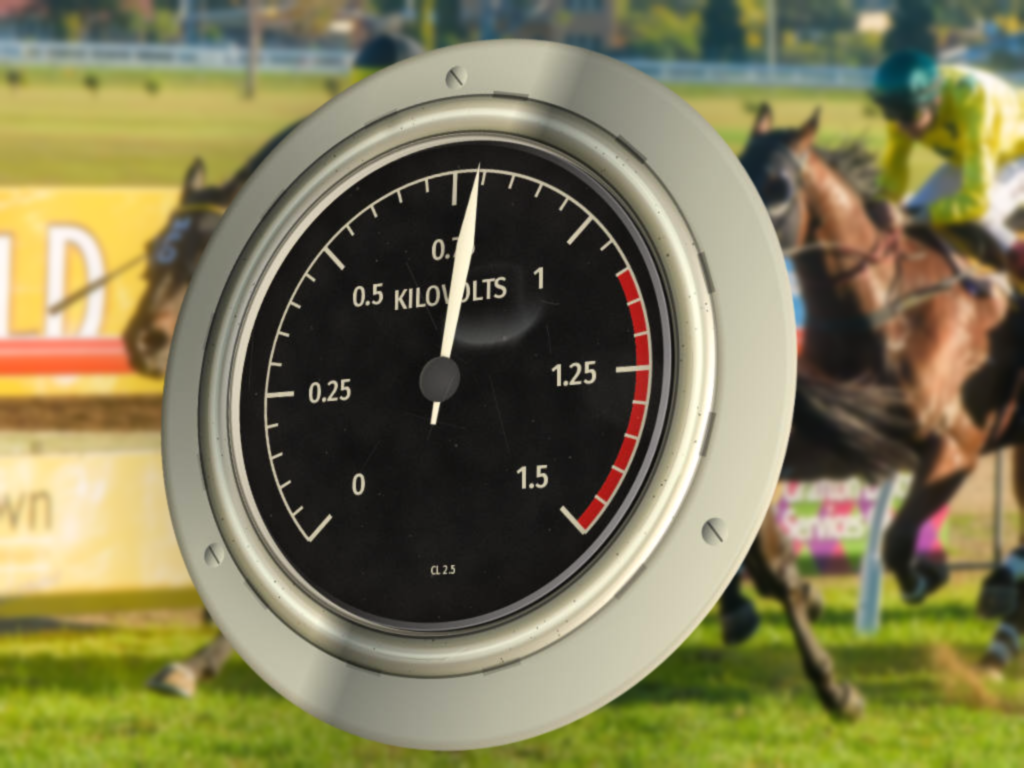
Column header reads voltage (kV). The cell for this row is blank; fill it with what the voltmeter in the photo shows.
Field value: 0.8 kV
